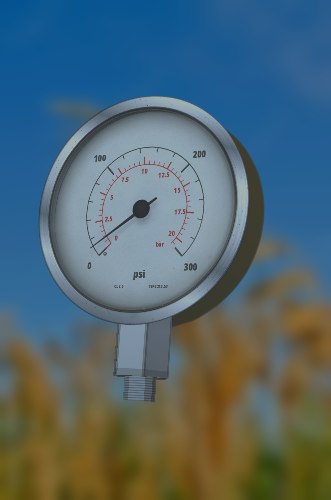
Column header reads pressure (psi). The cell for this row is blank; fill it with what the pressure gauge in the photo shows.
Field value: 10 psi
